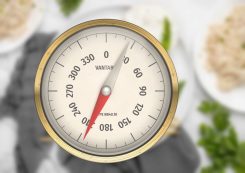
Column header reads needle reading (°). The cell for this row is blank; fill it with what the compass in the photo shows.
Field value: 205 °
